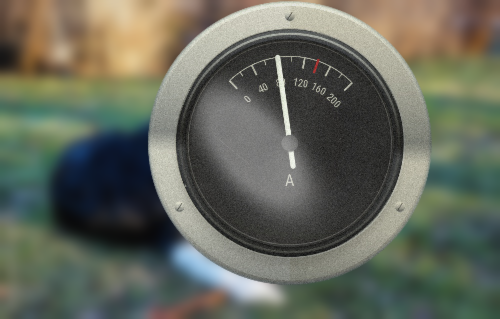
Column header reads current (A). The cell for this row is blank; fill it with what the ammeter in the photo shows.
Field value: 80 A
